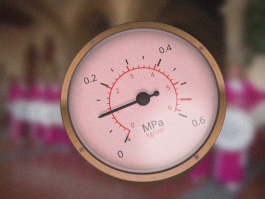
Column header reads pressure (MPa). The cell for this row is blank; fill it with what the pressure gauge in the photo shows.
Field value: 0.1 MPa
